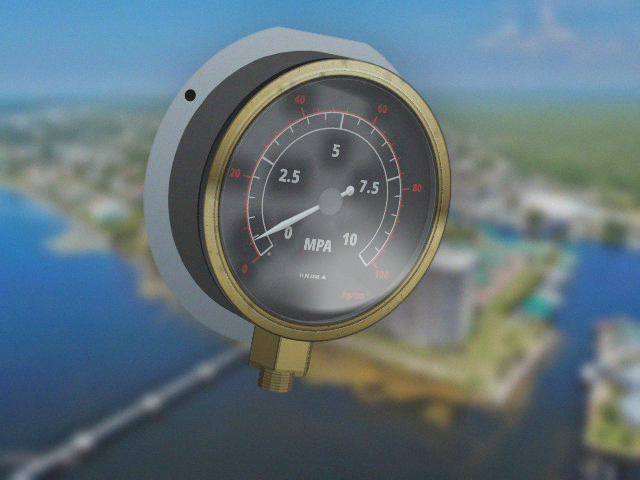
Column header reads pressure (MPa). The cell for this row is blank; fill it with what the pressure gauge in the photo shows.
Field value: 0.5 MPa
